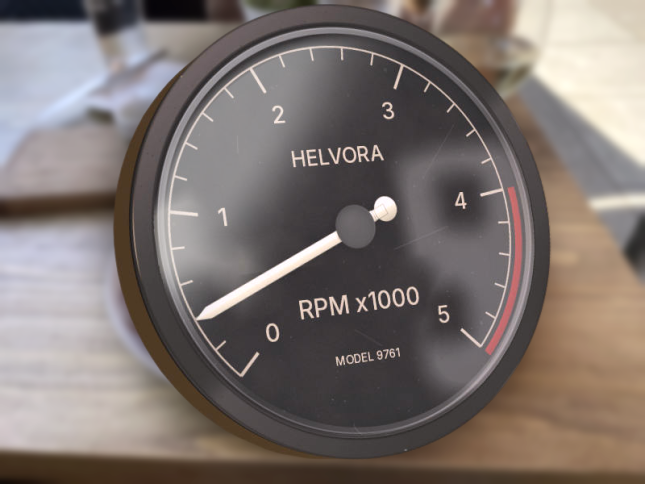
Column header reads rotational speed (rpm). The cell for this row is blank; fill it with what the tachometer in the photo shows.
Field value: 400 rpm
